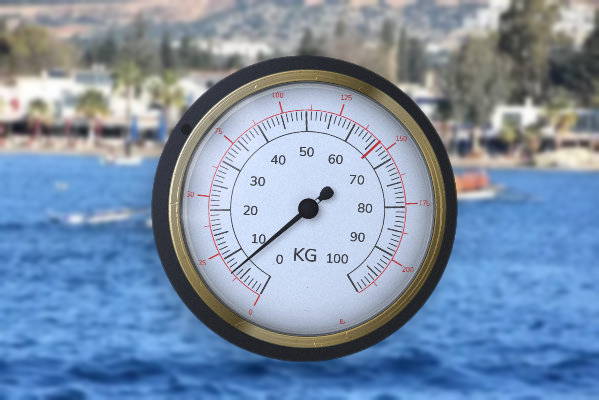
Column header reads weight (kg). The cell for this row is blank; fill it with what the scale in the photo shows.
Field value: 7 kg
